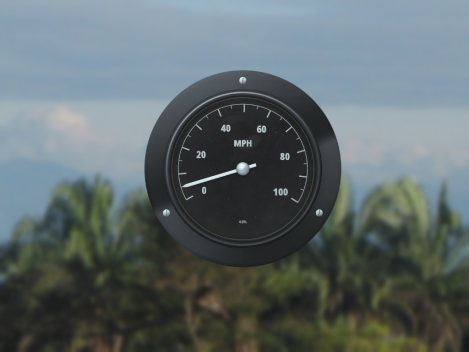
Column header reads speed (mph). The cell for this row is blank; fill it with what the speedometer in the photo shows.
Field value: 5 mph
